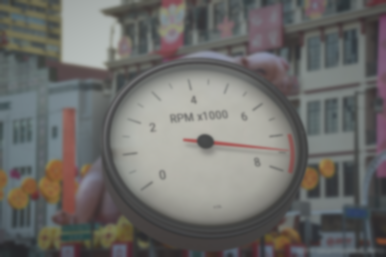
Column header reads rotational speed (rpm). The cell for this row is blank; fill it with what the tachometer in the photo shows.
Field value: 7500 rpm
